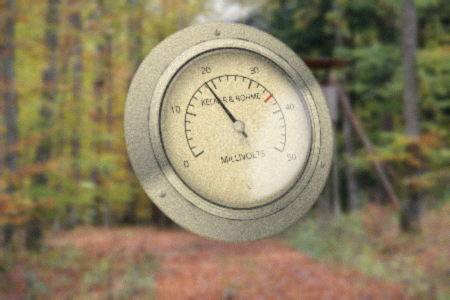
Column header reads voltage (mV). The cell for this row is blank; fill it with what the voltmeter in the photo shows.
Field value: 18 mV
